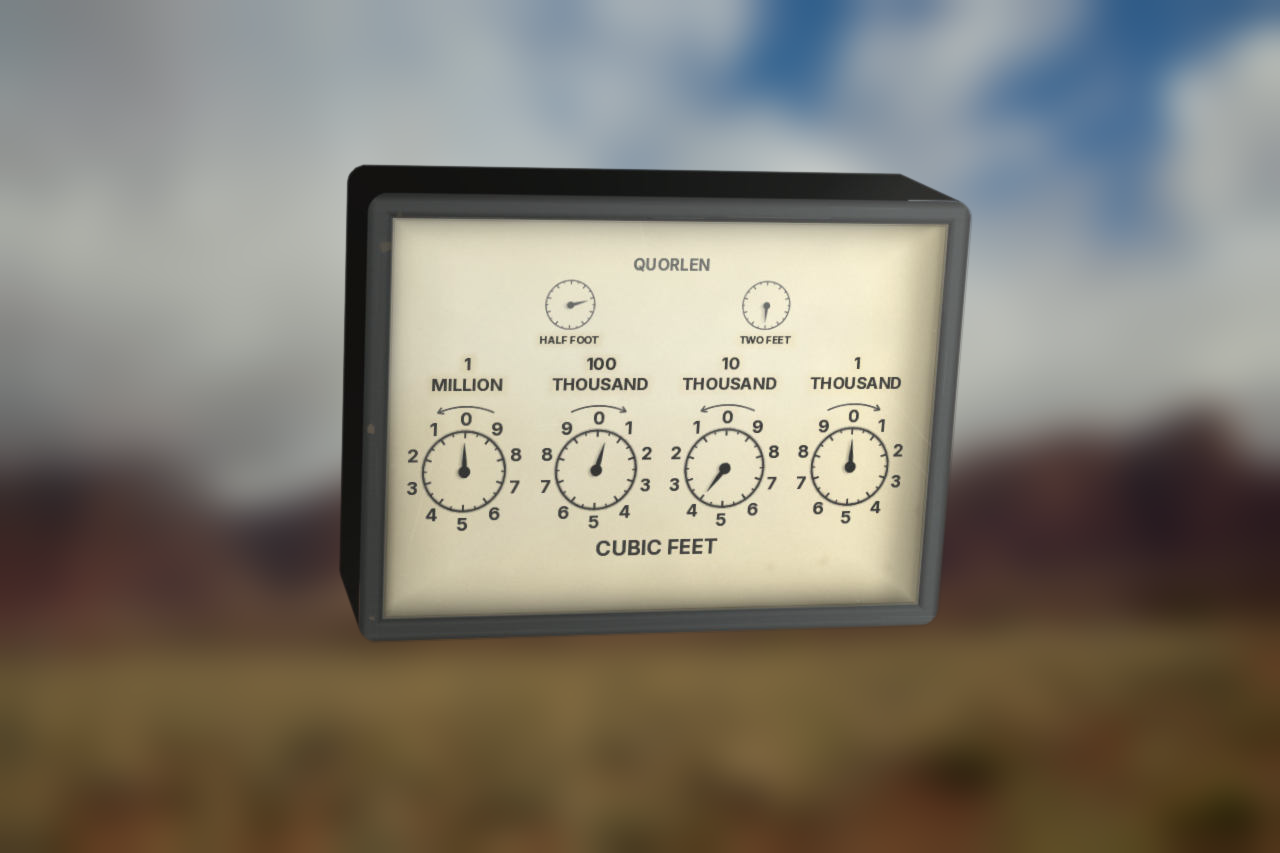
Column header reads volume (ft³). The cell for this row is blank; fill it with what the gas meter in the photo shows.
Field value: 4000 ft³
